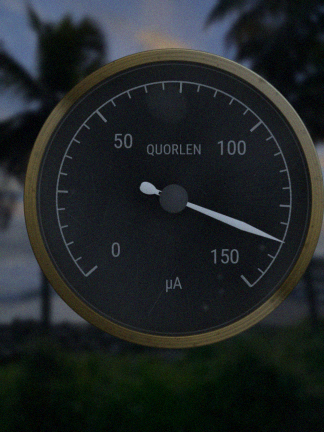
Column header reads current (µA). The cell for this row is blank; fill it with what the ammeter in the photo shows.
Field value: 135 µA
